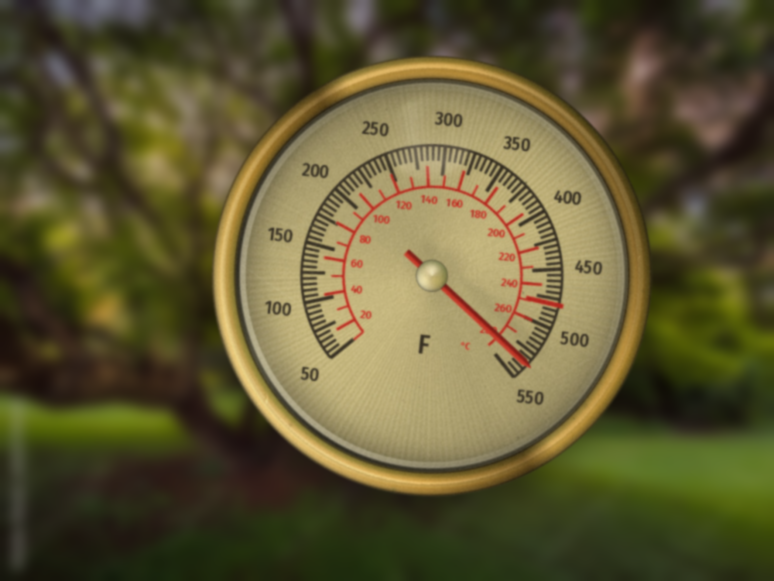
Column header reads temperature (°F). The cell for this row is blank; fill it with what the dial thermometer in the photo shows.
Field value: 535 °F
